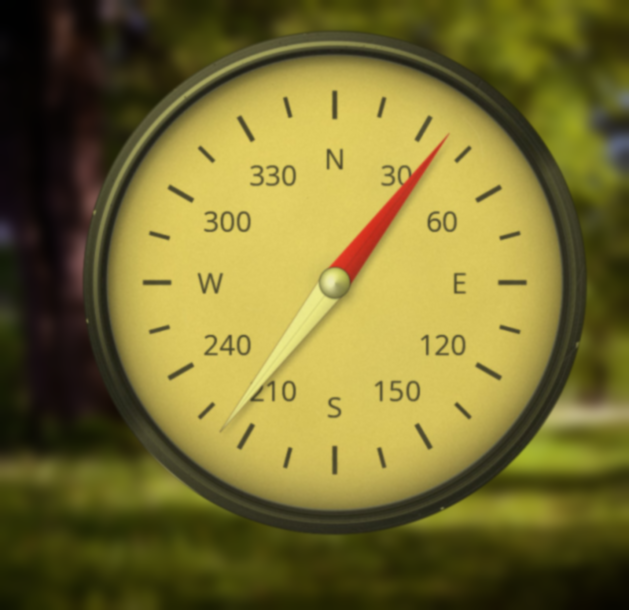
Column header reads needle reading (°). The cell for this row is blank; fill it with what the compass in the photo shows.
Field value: 37.5 °
